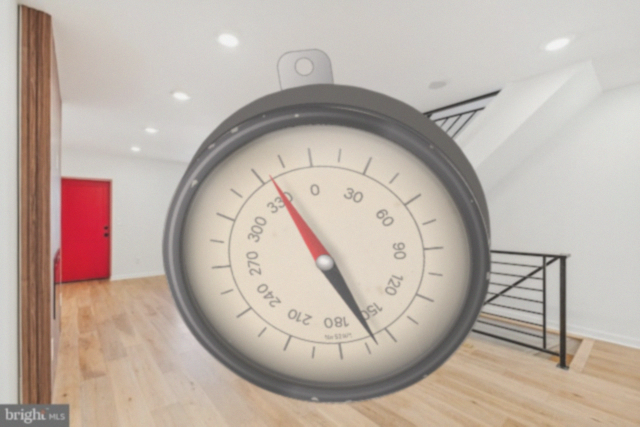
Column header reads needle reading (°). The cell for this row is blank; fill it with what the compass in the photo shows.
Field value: 337.5 °
